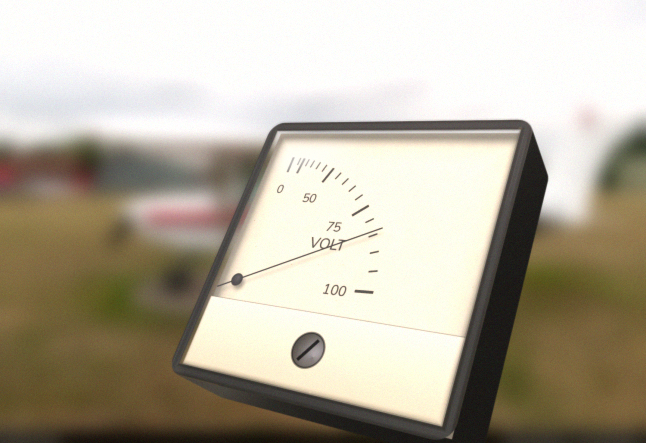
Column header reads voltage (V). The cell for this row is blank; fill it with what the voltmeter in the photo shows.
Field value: 85 V
